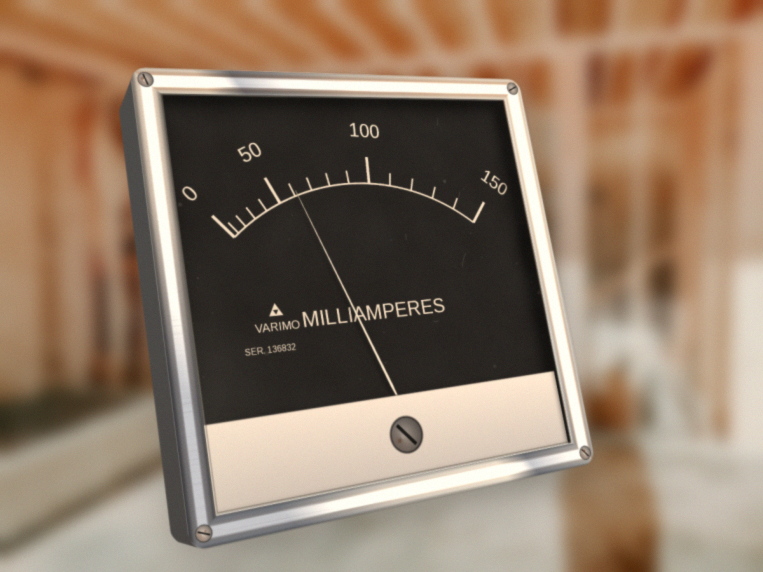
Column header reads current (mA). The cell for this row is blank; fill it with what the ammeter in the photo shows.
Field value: 60 mA
